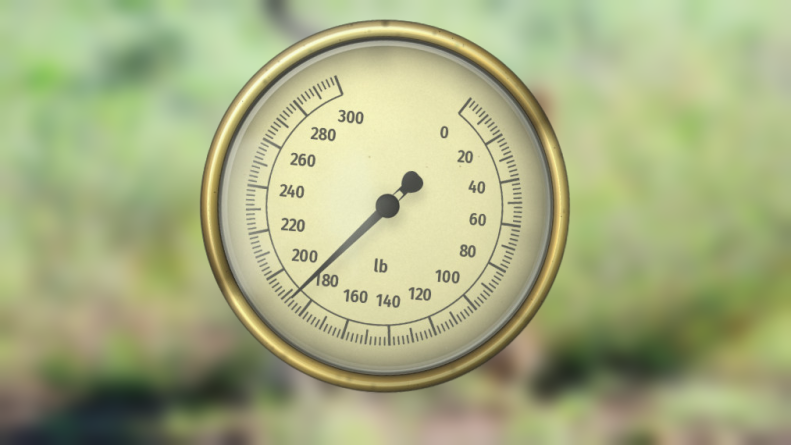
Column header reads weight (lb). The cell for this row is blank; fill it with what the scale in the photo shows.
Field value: 188 lb
